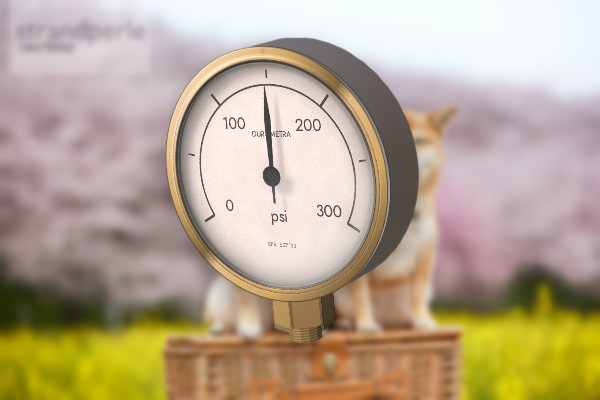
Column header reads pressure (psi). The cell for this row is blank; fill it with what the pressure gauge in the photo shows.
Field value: 150 psi
